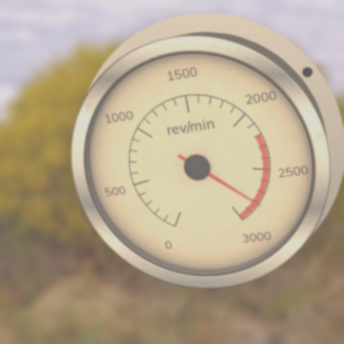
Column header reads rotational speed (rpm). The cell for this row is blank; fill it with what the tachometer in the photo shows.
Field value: 2800 rpm
